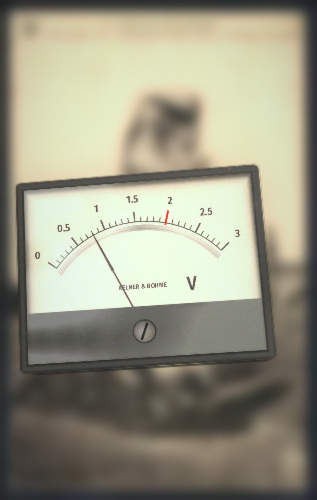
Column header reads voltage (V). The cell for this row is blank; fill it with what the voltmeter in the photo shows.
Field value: 0.8 V
